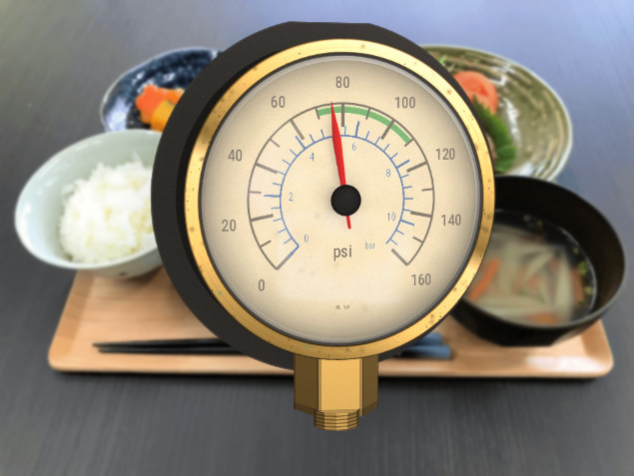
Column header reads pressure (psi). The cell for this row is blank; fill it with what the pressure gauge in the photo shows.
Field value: 75 psi
